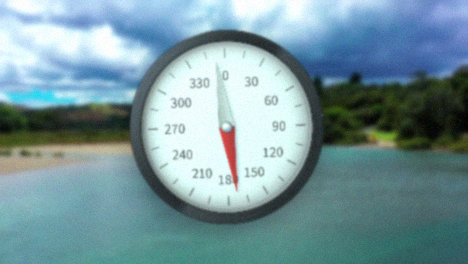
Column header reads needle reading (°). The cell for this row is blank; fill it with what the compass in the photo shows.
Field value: 172.5 °
